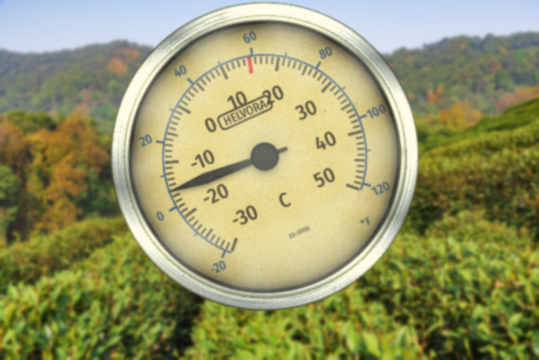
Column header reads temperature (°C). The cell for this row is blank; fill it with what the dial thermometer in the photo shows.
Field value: -15 °C
